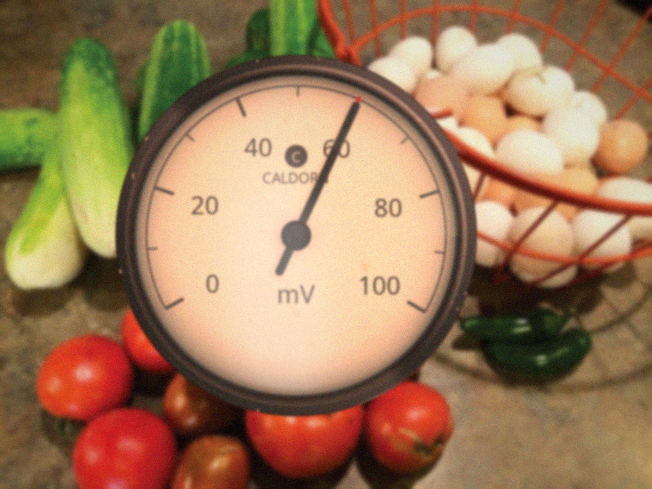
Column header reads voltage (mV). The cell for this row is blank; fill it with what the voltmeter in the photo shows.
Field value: 60 mV
